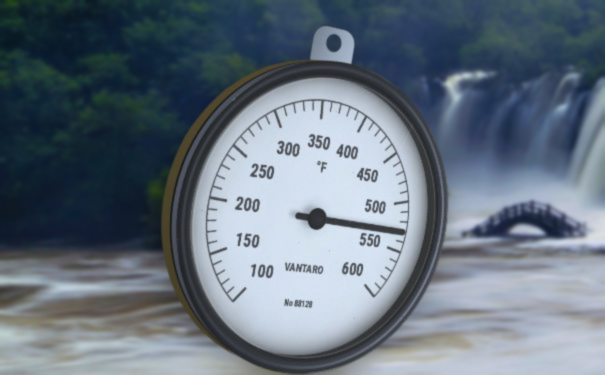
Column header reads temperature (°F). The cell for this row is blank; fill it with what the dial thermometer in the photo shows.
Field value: 530 °F
